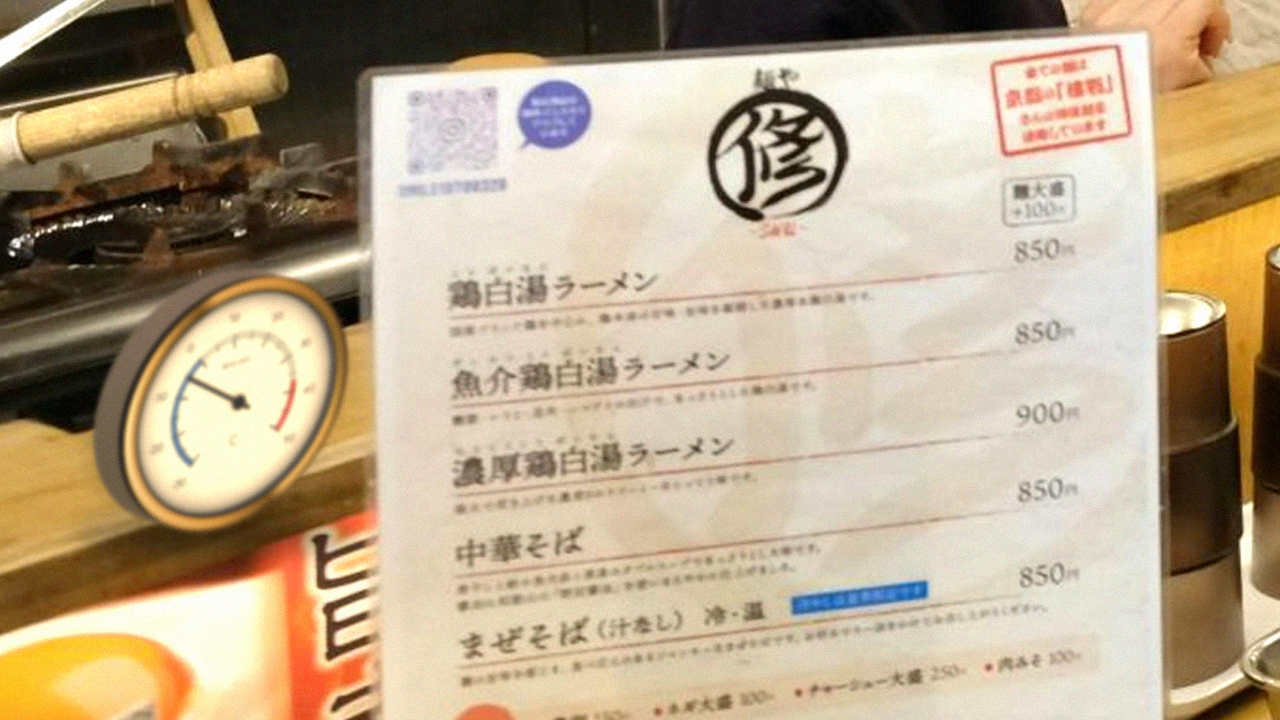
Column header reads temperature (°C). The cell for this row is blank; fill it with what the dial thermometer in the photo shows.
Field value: -5 °C
